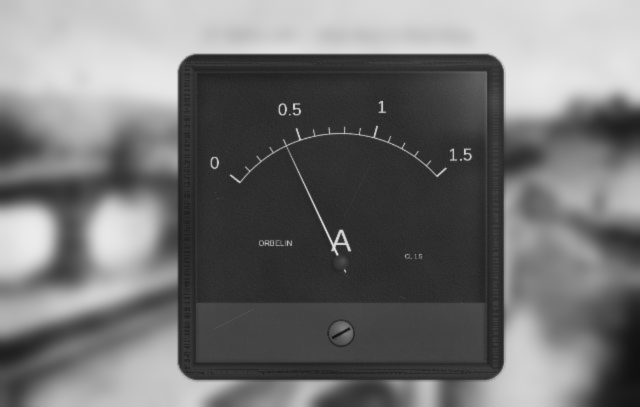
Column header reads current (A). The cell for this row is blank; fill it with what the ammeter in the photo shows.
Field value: 0.4 A
